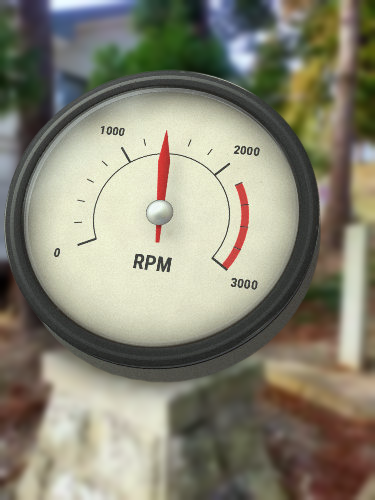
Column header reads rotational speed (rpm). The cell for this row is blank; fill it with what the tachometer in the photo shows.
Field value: 1400 rpm
